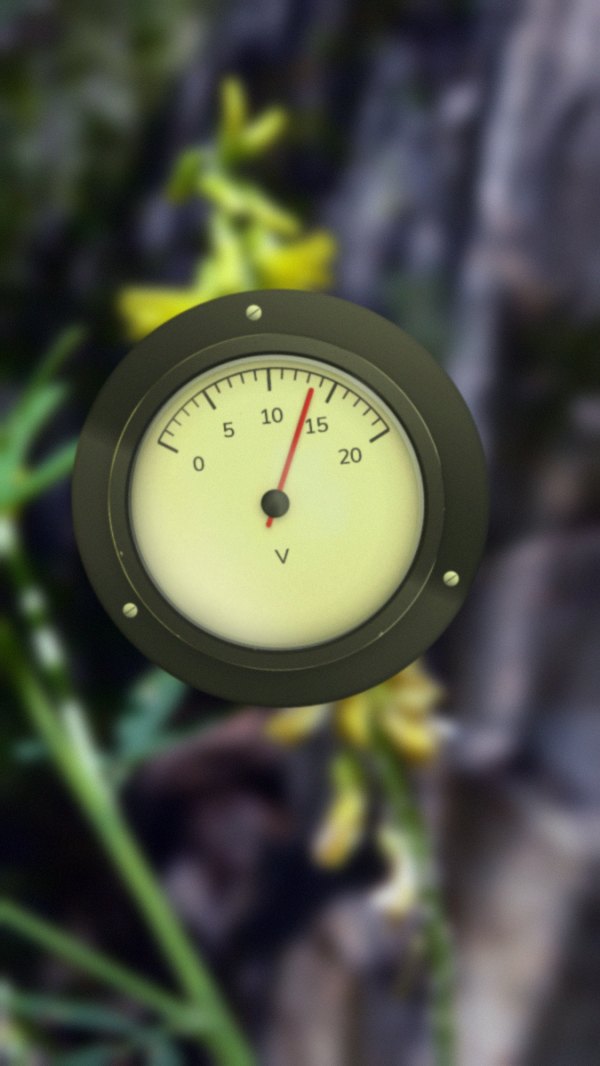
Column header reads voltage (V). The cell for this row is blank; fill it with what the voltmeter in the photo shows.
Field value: 13.5 V
